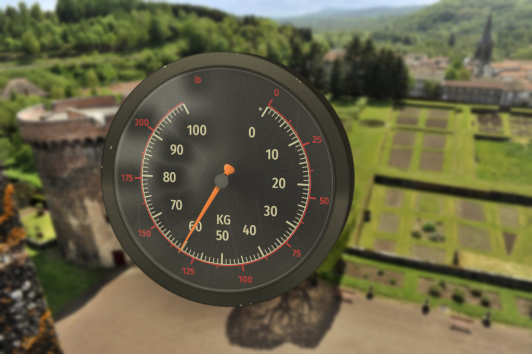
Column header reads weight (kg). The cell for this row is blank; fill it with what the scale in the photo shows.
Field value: 60 kg
